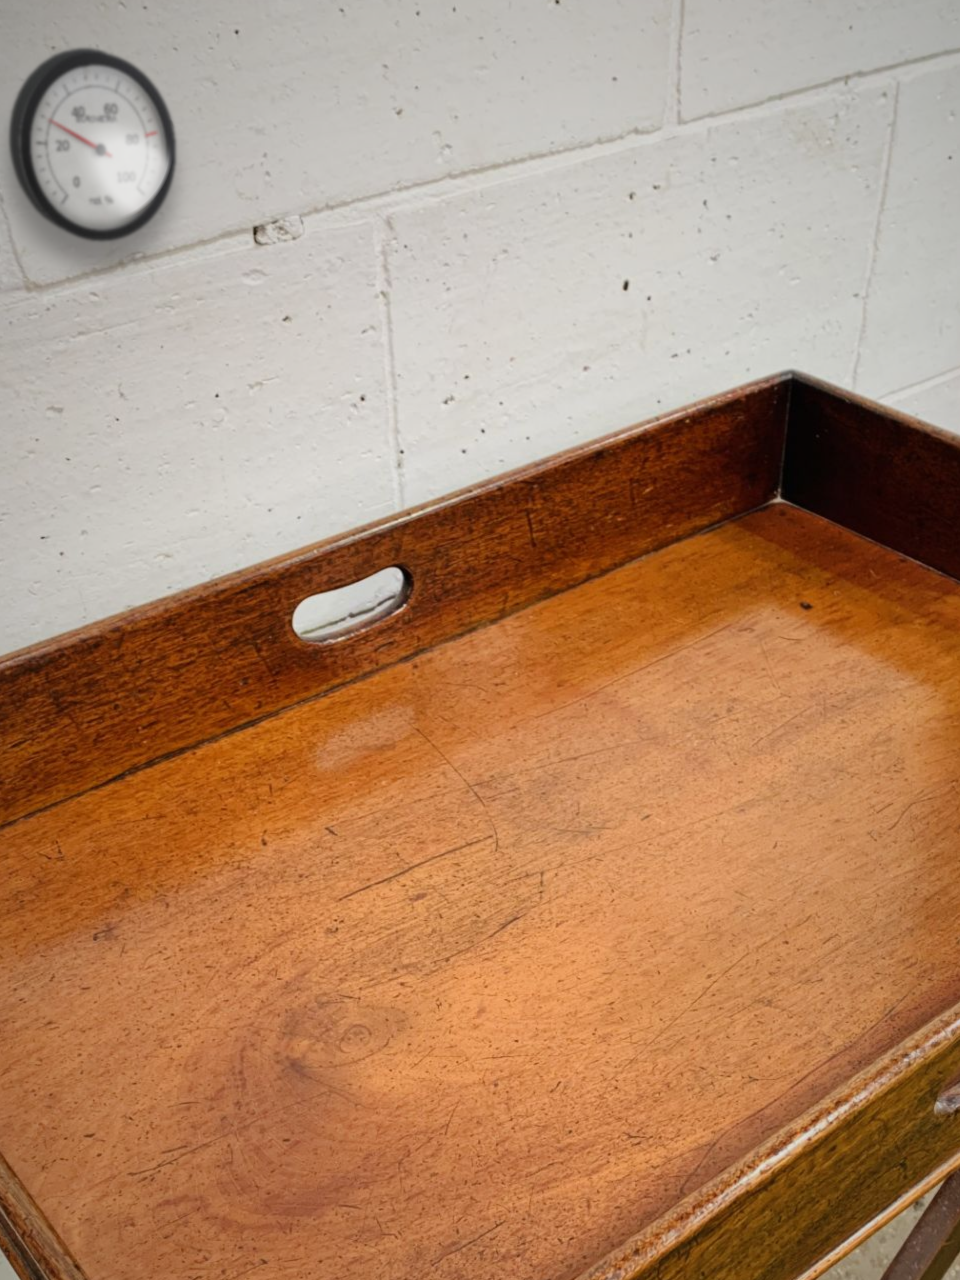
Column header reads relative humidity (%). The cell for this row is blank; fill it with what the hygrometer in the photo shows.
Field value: 28 %
